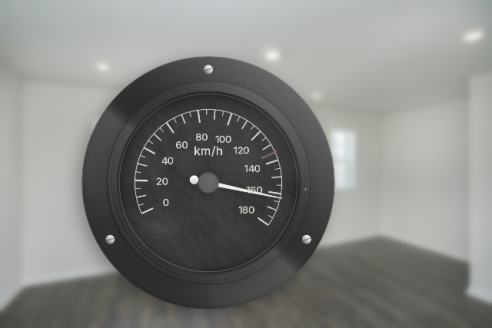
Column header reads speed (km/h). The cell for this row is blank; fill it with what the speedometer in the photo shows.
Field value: 162.5 km/h
